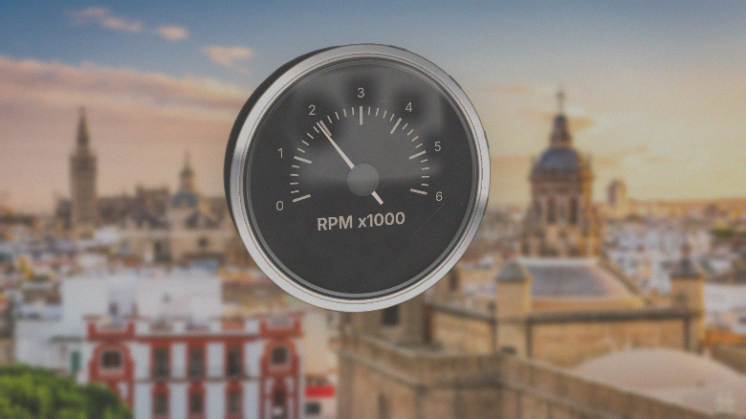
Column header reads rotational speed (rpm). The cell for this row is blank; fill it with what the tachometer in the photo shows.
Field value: 1900 rpm
